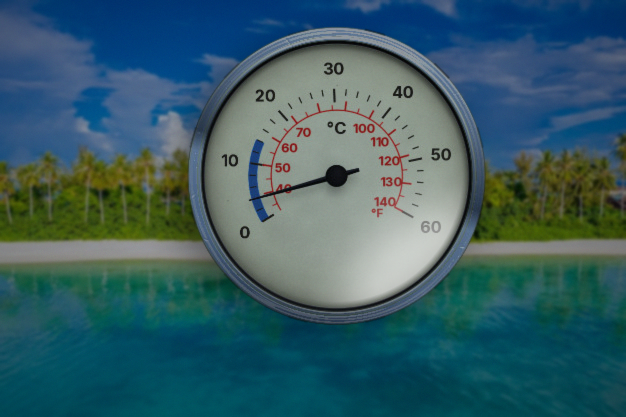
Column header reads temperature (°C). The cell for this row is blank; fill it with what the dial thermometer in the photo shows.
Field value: 4 °C
